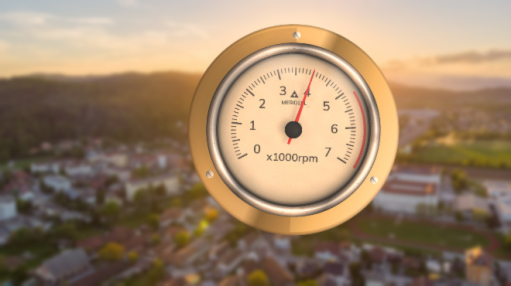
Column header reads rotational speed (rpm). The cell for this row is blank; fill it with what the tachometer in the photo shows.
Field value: 4000 rpm
